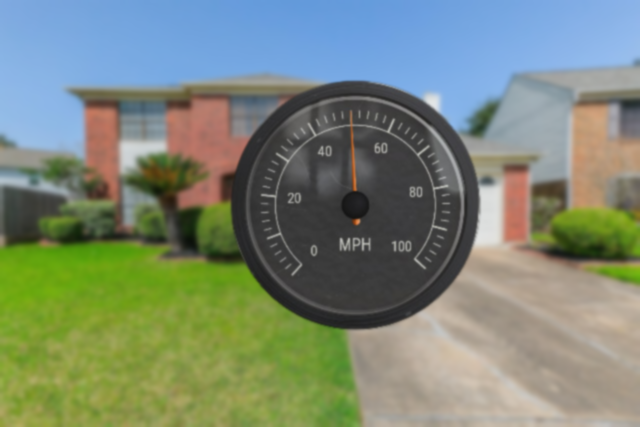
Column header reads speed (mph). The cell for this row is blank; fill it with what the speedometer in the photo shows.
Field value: 50 mph
